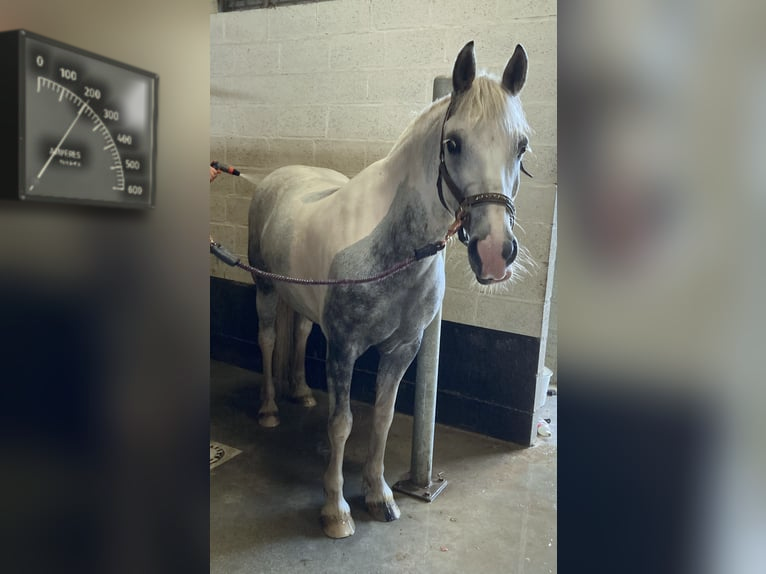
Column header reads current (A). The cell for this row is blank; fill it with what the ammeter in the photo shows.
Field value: 200 A
